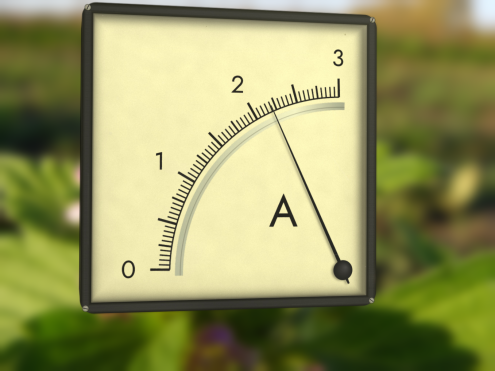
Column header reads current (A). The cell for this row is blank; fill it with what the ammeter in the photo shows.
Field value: 2.2 A
